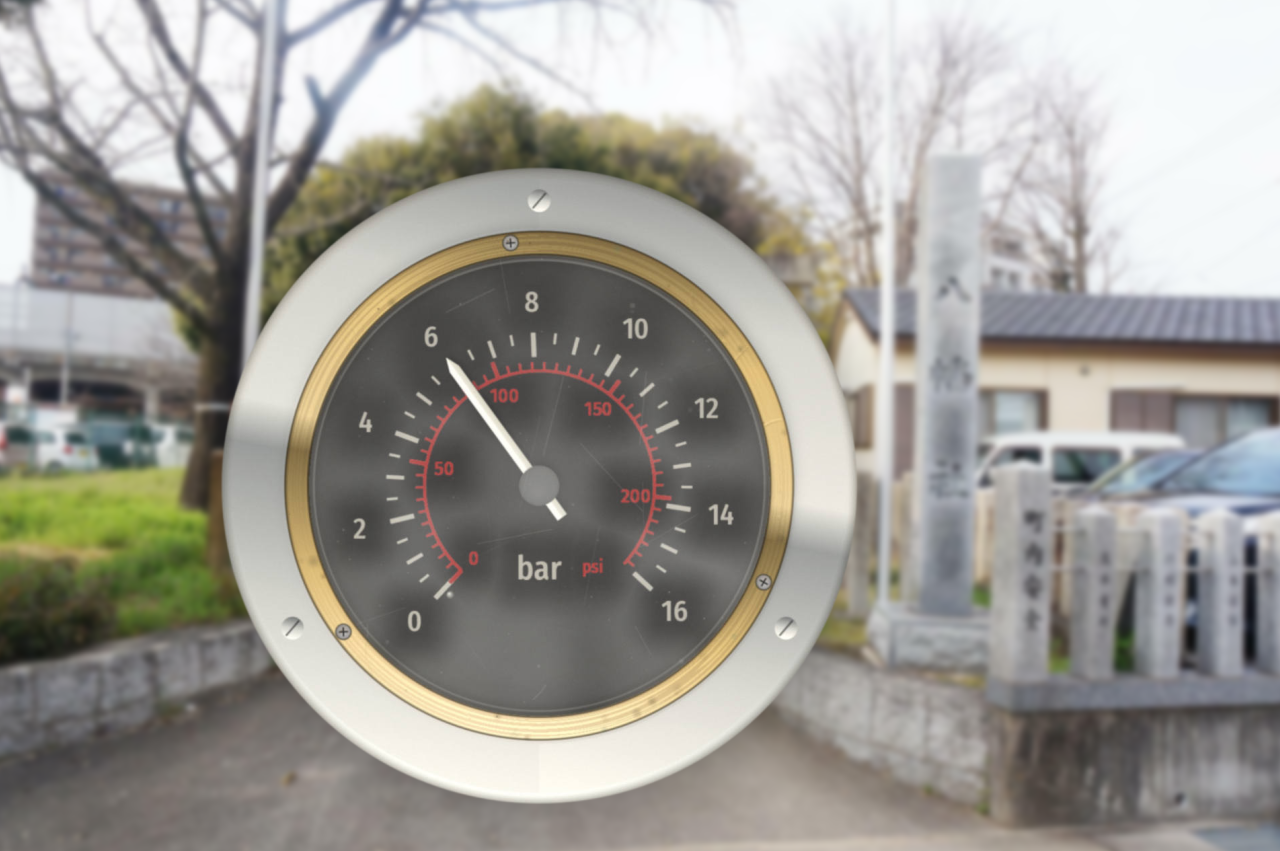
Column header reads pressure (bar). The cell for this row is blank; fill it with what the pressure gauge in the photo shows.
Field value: 6 bar
